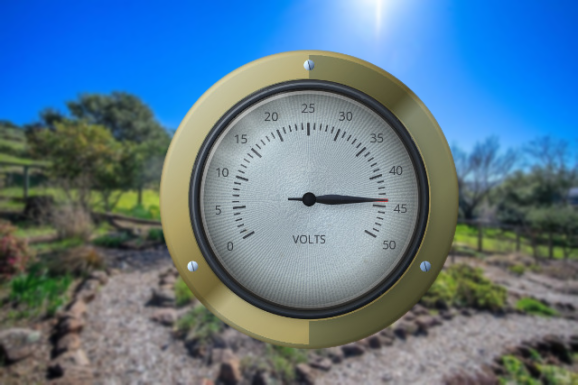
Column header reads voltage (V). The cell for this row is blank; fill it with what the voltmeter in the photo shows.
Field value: 44 V
